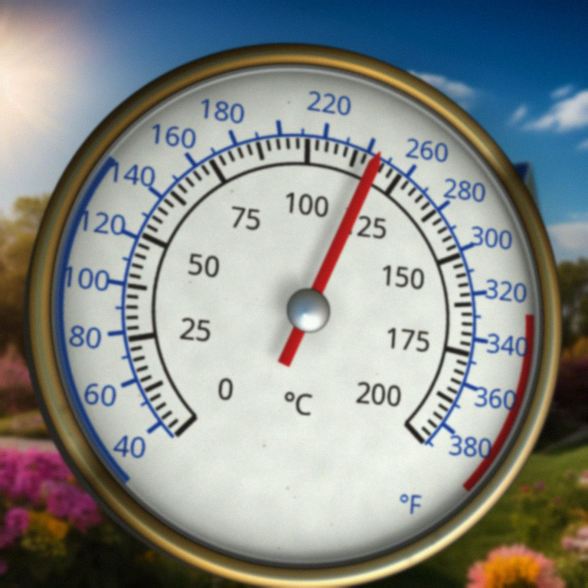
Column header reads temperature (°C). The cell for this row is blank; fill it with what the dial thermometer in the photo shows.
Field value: 117.5 °C
